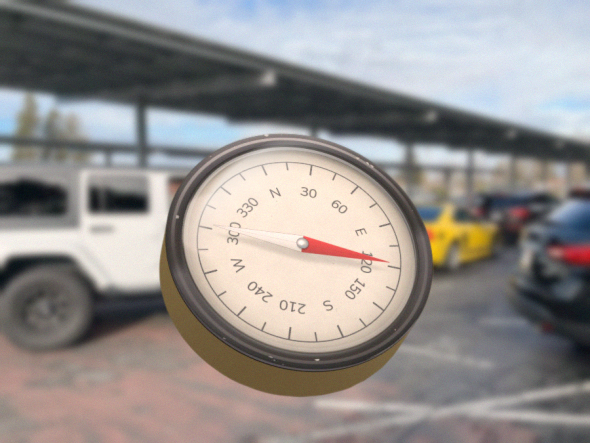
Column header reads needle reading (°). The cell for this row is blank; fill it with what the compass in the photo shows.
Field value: 120 °
